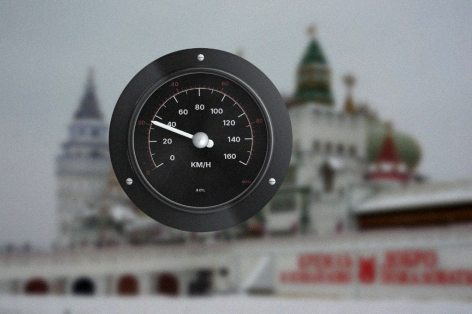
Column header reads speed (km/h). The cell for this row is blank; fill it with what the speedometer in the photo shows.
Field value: 35 km/h
